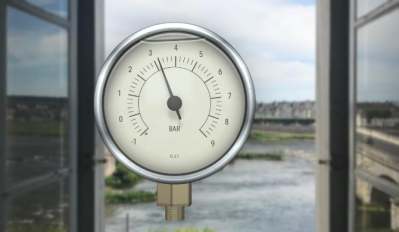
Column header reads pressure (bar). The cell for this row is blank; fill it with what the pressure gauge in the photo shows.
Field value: 3.2 bar
